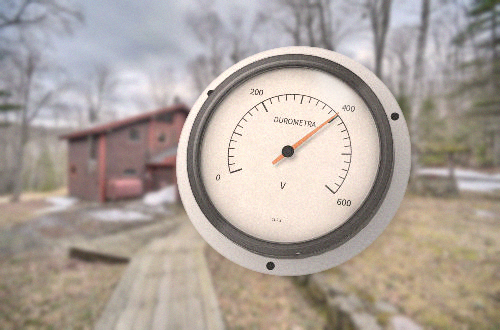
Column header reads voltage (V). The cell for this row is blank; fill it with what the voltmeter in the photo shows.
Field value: 400 V
